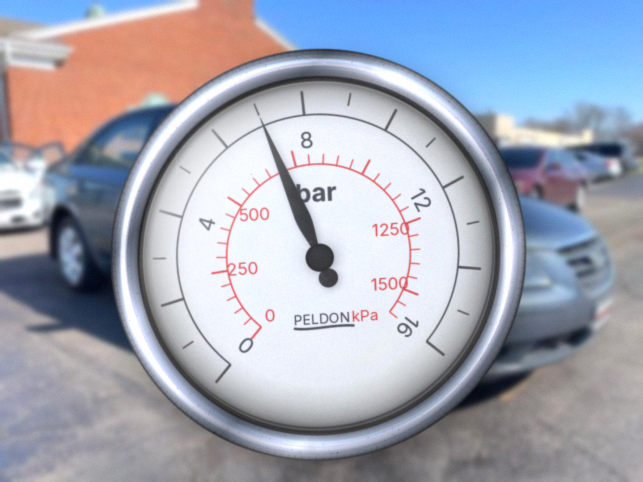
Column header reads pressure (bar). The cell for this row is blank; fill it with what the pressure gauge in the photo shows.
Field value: 7 bar
